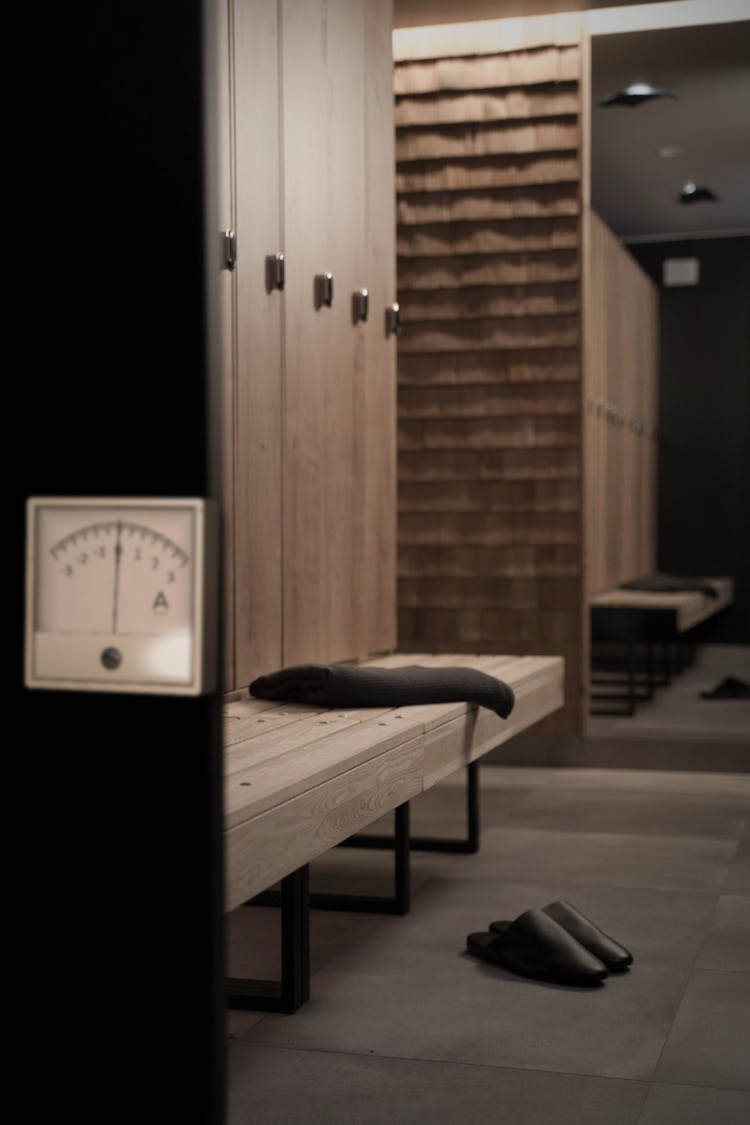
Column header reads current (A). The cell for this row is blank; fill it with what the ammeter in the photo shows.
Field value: 0 A
